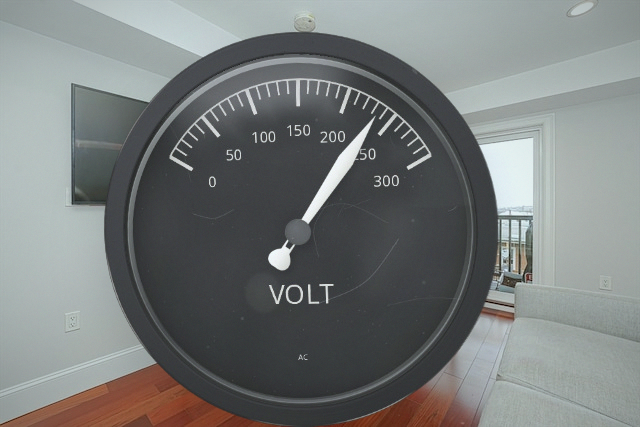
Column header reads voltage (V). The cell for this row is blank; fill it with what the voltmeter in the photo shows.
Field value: 235 V
